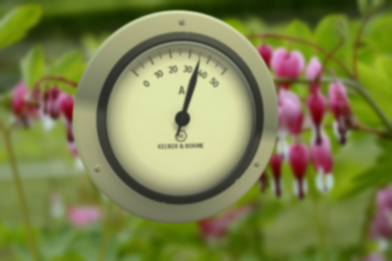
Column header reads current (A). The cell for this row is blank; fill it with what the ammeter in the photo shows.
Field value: 35 A
